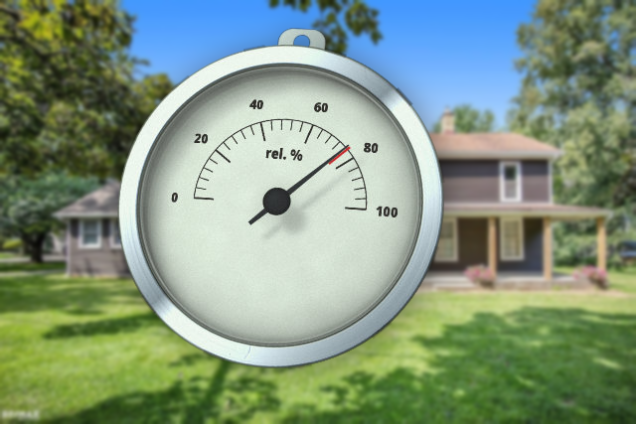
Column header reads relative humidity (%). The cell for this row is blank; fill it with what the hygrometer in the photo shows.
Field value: 76 %
